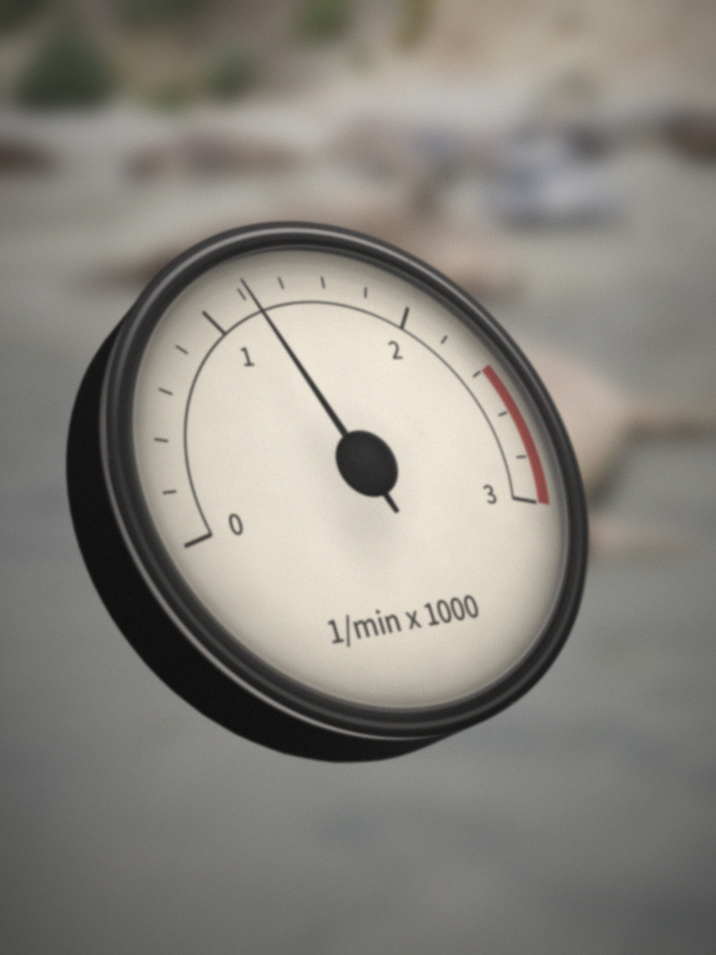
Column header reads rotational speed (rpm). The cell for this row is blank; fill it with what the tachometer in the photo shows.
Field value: 1200 rpm
